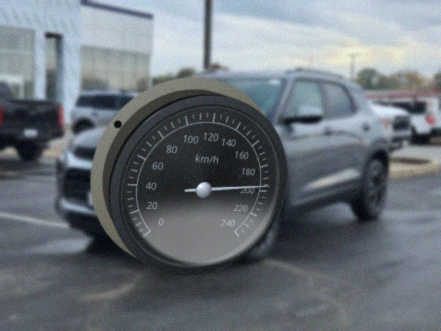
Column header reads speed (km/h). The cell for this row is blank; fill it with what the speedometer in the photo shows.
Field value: 195 km/h
